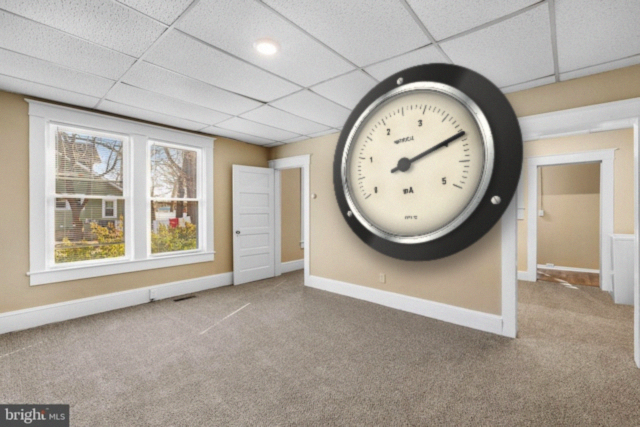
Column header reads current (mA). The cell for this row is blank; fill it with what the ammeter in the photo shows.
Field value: 4 mA
